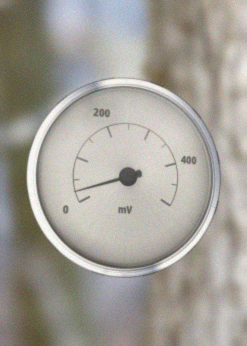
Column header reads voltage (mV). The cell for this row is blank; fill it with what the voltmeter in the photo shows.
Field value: 25 mV
